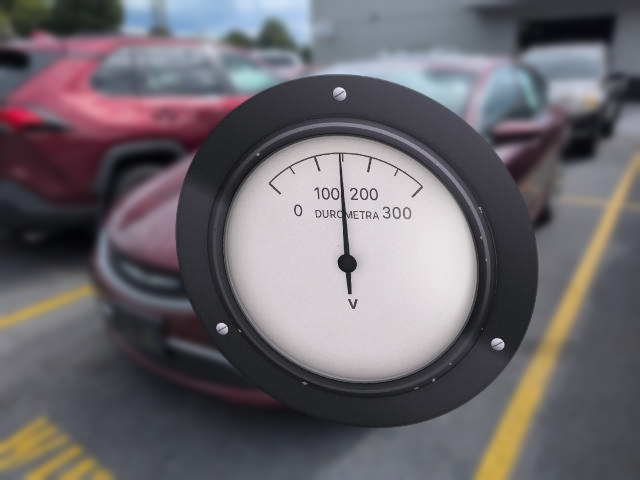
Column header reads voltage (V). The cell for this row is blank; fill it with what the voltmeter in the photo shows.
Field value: 150 V
